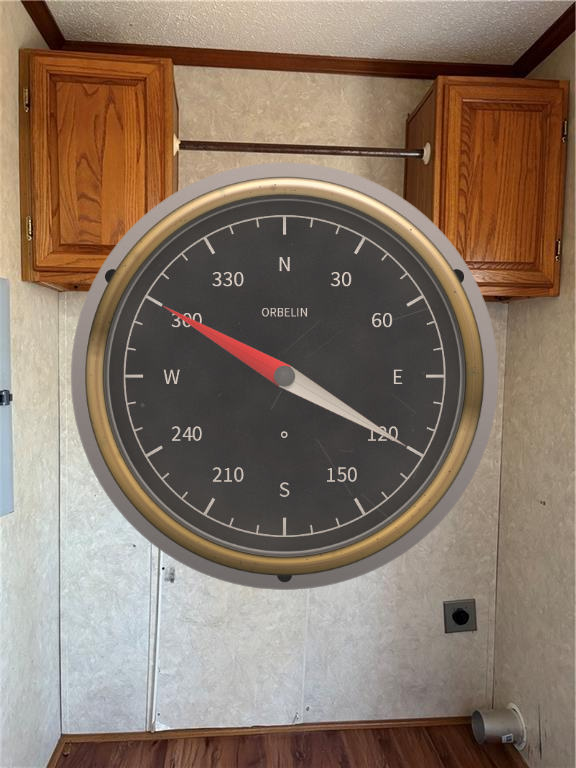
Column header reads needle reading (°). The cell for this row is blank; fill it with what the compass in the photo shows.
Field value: 300 °
